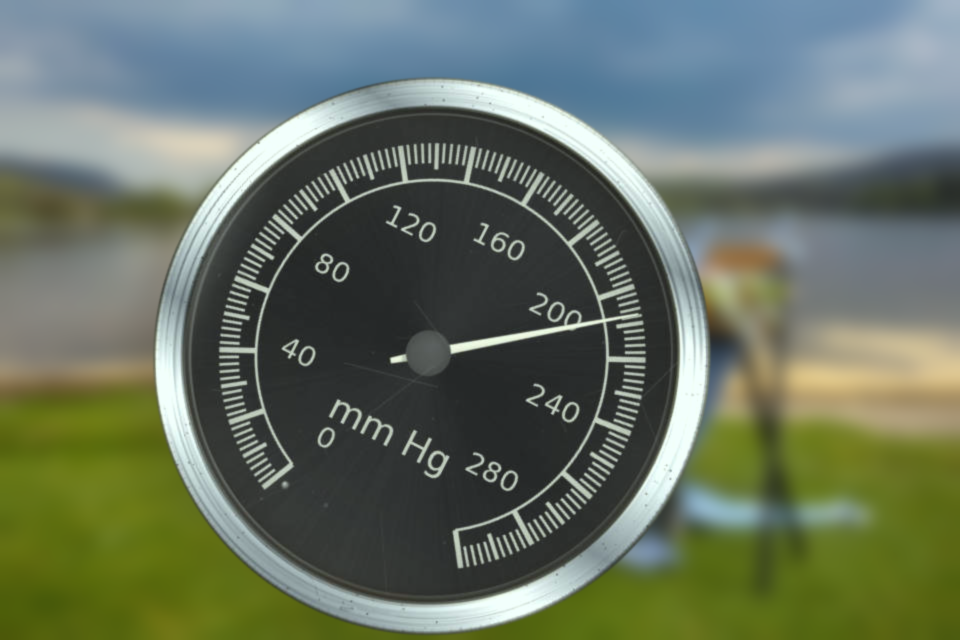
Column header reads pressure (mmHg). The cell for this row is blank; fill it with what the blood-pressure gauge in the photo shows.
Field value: 208 mmHg
